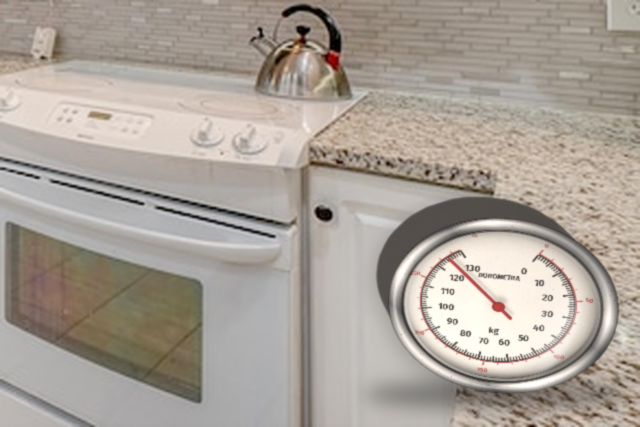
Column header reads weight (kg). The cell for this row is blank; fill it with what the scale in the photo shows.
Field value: 125 kg
